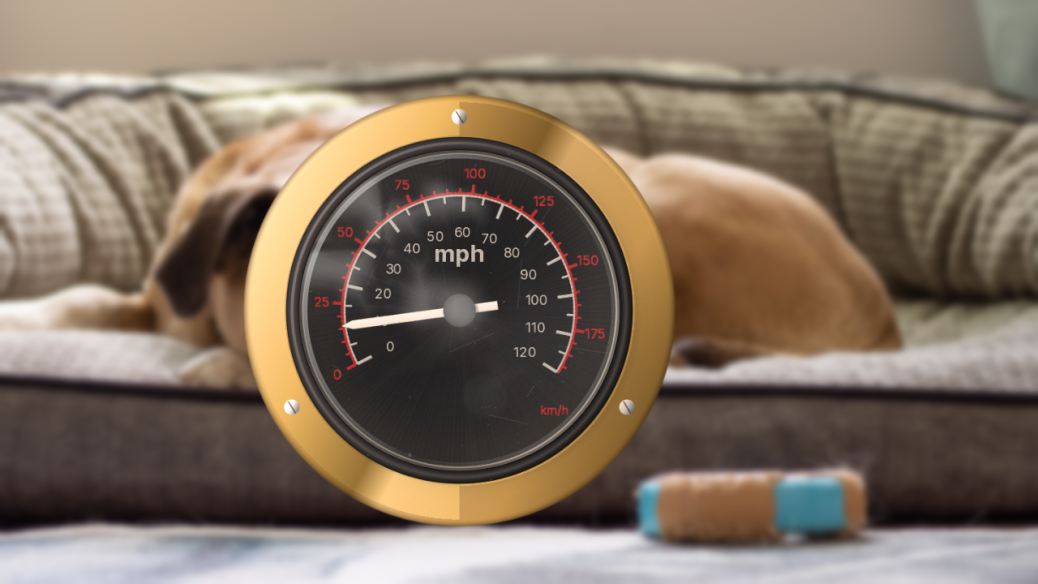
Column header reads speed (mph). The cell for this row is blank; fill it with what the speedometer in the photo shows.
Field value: 10 mph
